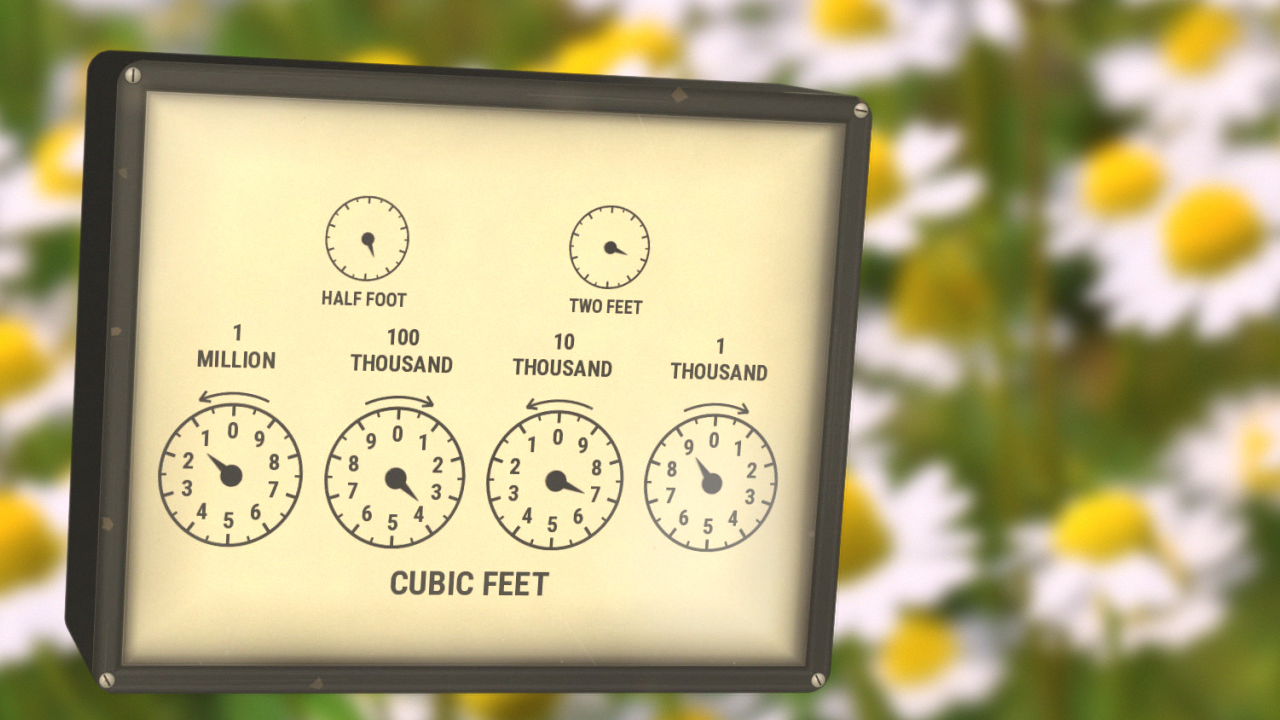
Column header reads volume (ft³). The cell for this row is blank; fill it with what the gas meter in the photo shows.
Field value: 136900 ft³
